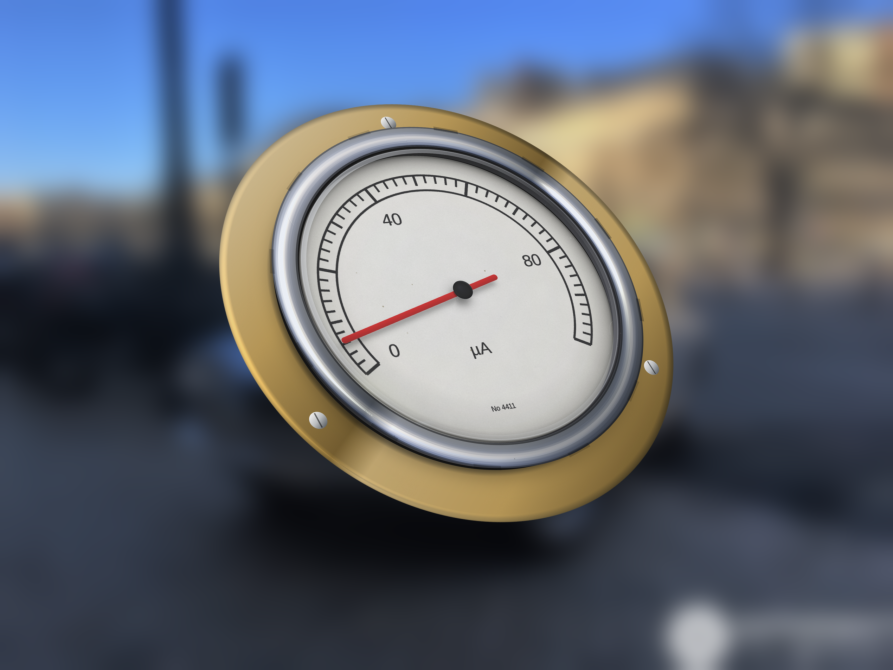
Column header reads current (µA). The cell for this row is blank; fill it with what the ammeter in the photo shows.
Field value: 6 µA
